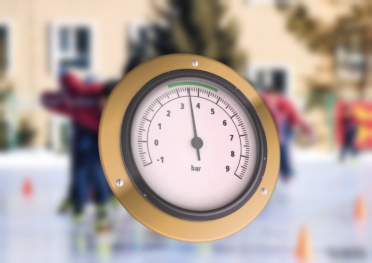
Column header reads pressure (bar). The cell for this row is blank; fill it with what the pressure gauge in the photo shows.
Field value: 3.5 bar
